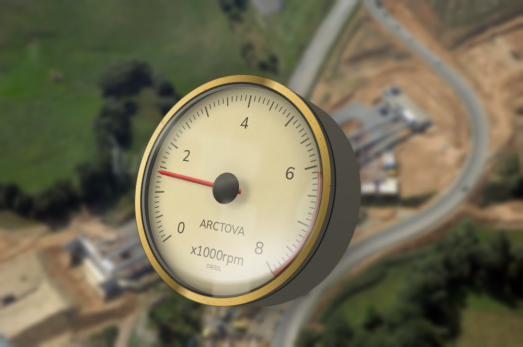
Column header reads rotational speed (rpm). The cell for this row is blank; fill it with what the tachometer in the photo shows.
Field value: 1400 rpm
